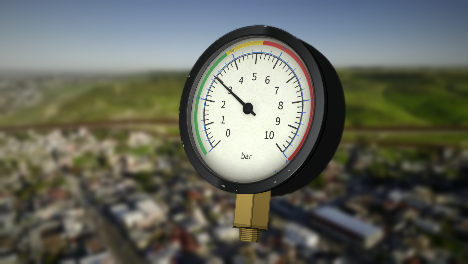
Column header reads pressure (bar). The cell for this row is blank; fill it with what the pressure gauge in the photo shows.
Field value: 3 bar
